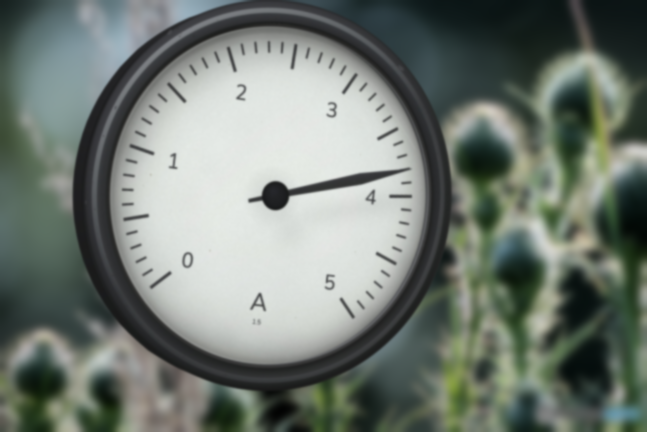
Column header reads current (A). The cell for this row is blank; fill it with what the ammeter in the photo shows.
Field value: 3.8 A
